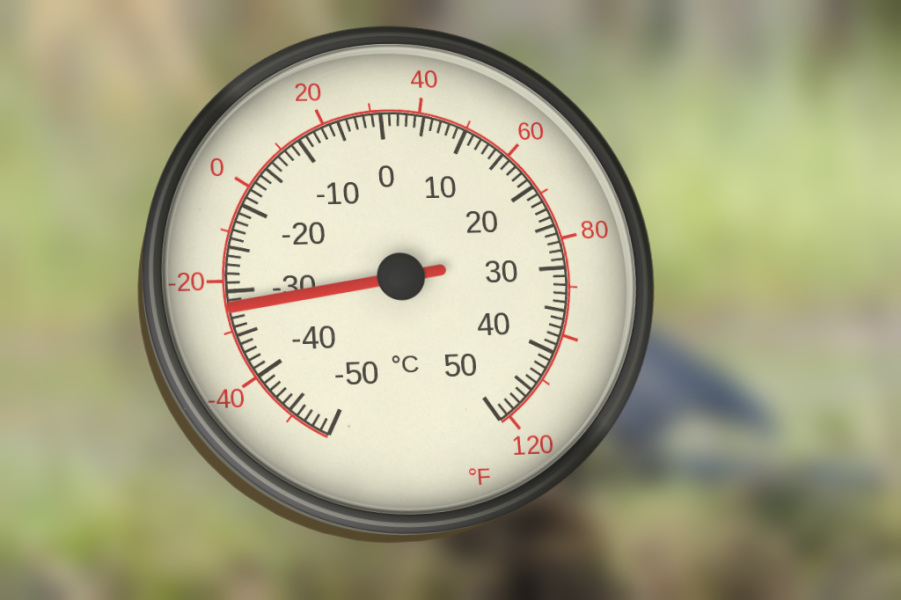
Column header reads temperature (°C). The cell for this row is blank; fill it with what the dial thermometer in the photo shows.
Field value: -32 °C
